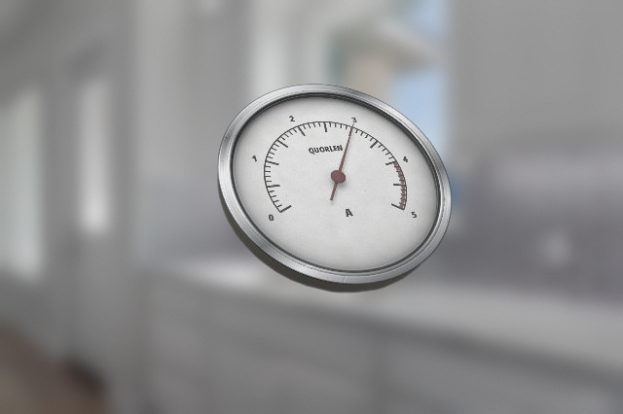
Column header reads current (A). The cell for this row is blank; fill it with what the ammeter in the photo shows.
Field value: 3 A
